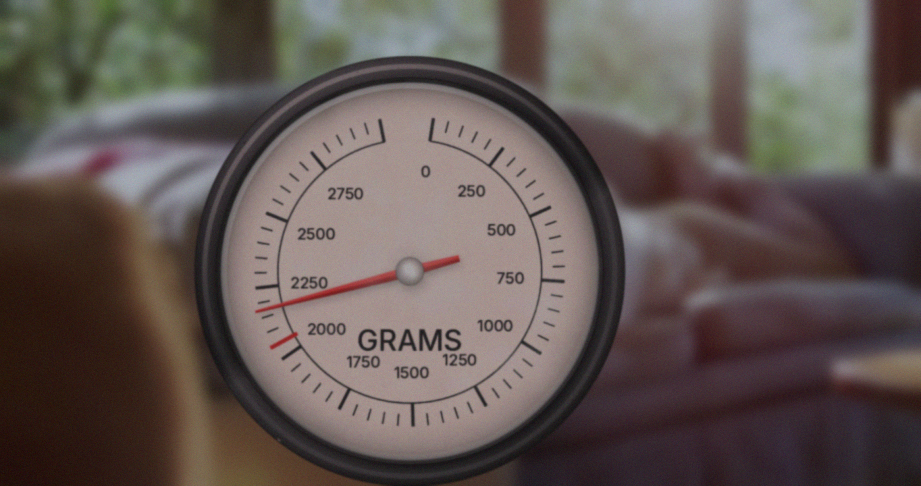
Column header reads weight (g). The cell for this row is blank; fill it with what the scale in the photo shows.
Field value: 2175 g
